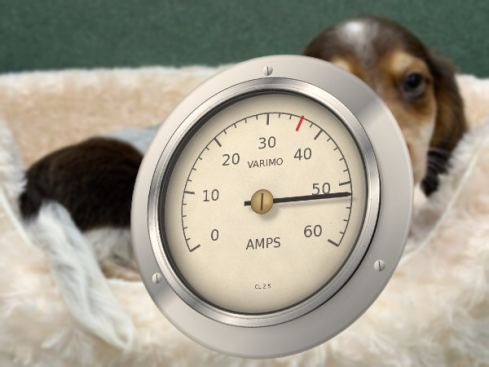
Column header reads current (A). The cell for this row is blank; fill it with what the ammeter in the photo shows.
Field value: 52 A
